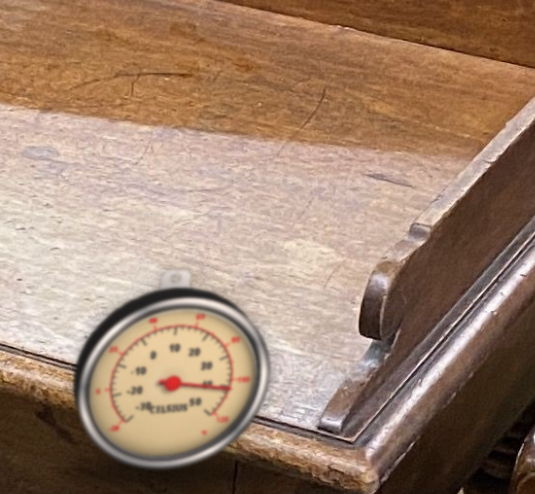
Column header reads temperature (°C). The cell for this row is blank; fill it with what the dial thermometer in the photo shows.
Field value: 40 °C
